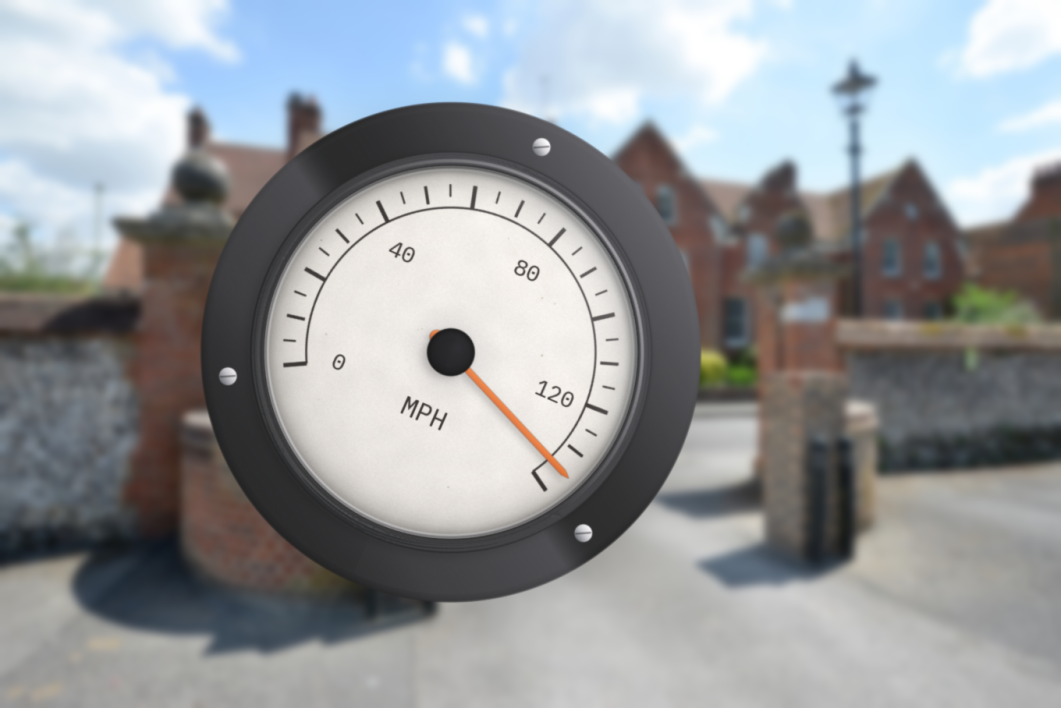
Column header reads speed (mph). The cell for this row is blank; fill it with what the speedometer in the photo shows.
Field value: 135 mph
